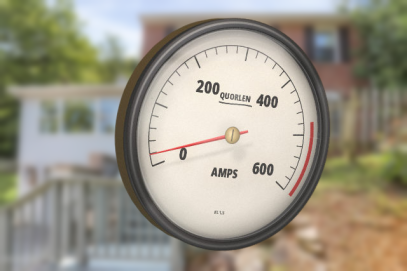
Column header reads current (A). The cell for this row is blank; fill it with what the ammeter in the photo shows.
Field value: 20 A
